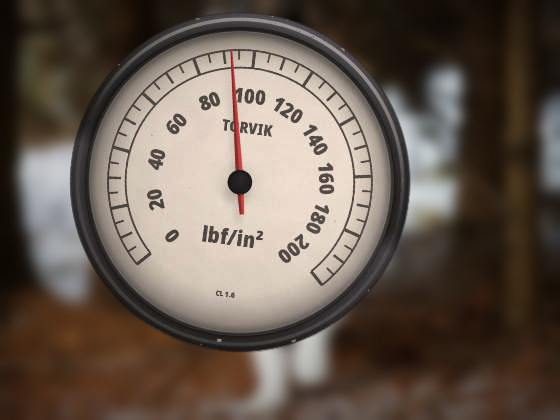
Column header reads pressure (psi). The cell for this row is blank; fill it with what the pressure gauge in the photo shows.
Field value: 92.5 psi
